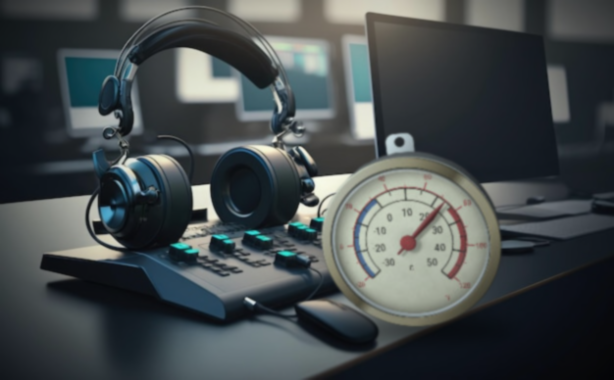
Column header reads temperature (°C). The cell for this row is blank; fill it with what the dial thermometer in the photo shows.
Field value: 22.5 °C
